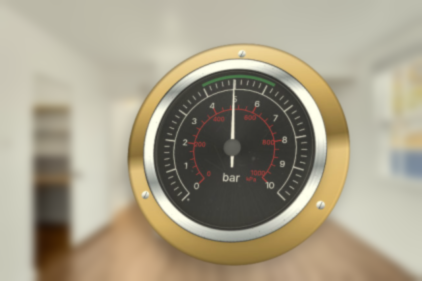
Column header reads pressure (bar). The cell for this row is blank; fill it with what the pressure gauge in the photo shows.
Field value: 5 bar
